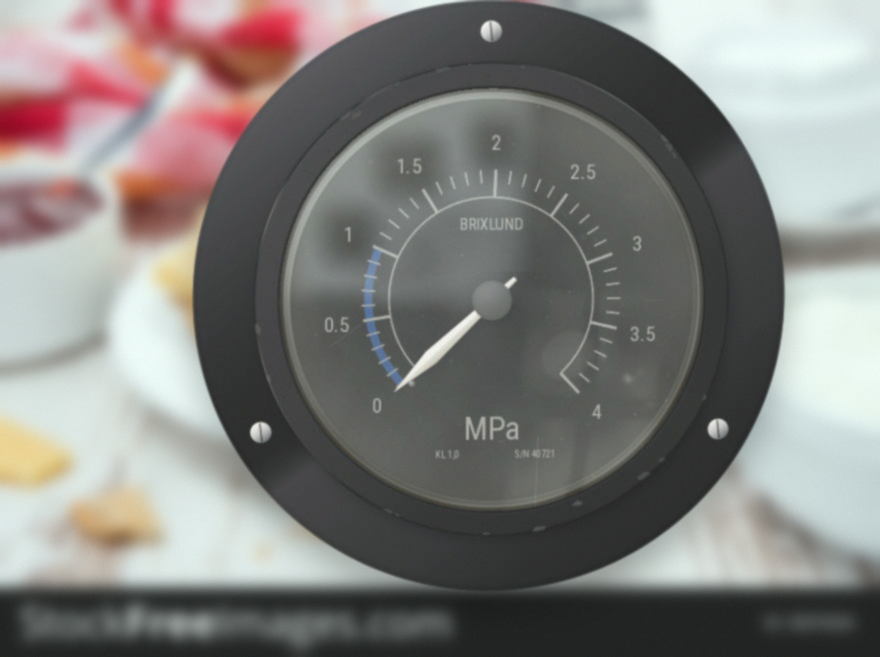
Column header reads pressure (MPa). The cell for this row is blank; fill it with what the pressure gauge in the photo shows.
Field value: 0 MPa
